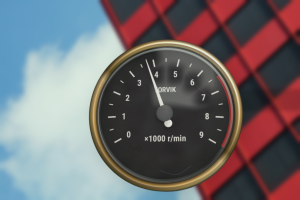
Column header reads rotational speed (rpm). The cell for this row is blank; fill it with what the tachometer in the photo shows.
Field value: 3750 rpm
